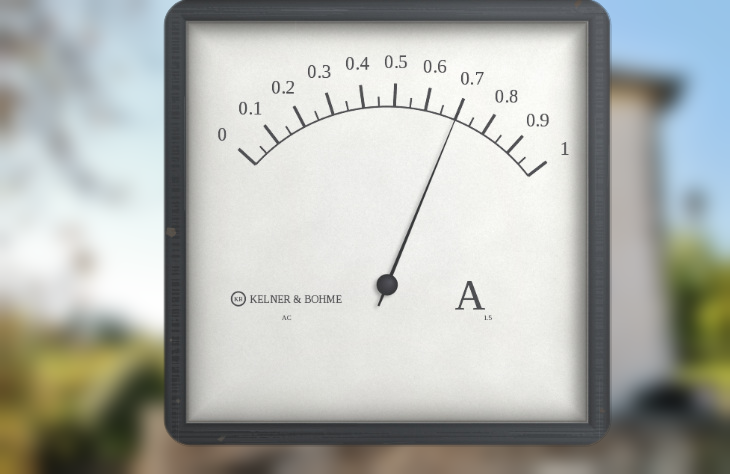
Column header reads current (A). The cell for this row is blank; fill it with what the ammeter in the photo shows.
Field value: 0.7 A
